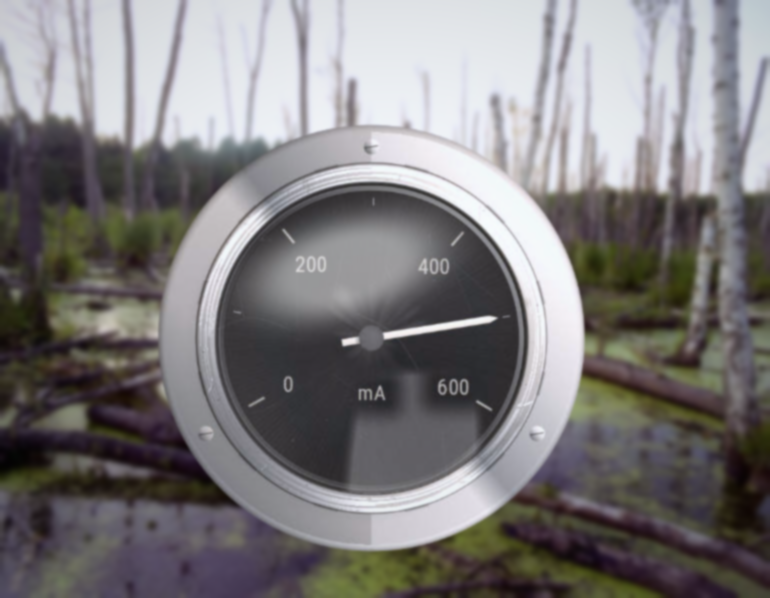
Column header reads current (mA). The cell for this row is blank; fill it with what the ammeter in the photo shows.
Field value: 500 mA
